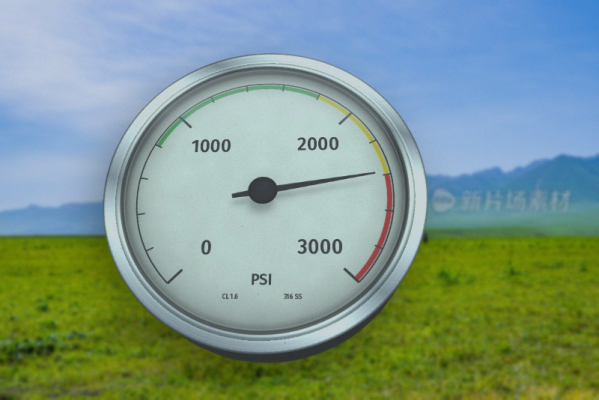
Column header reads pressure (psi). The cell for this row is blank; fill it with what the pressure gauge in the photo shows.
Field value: 2400 psi
